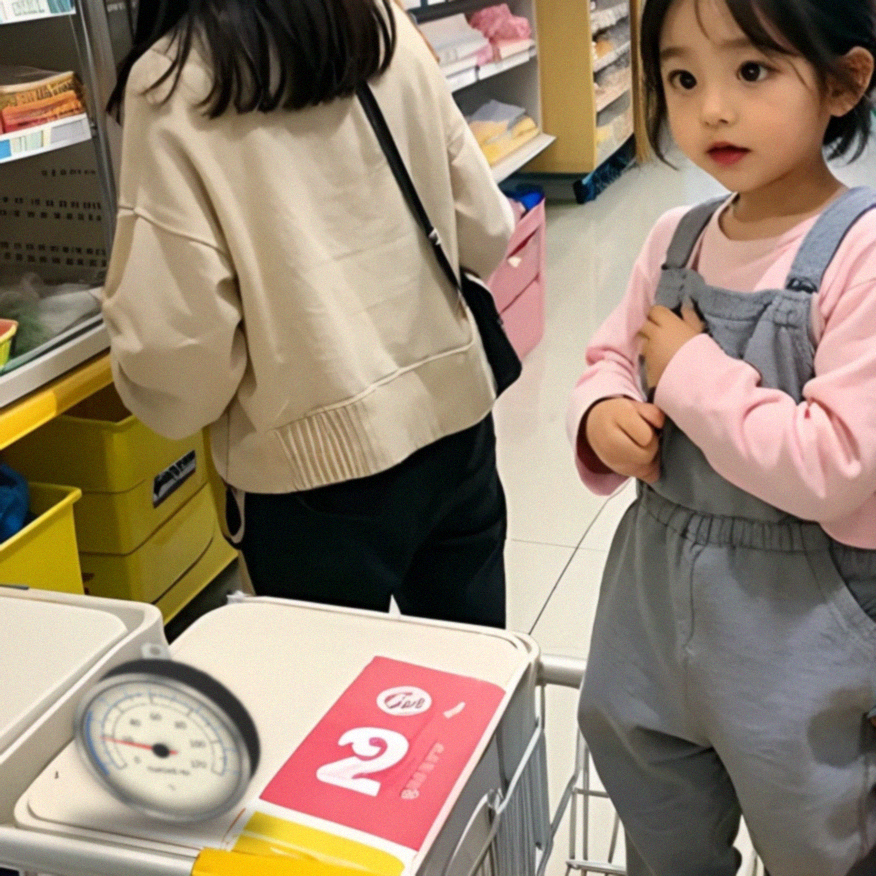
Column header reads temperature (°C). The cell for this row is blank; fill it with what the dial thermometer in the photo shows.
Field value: 20 °C
